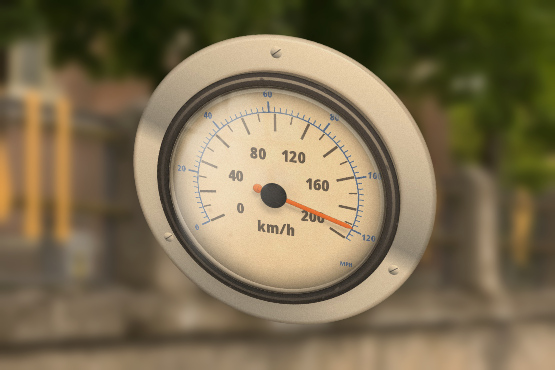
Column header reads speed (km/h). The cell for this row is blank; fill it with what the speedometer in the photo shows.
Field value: 190 km/h
